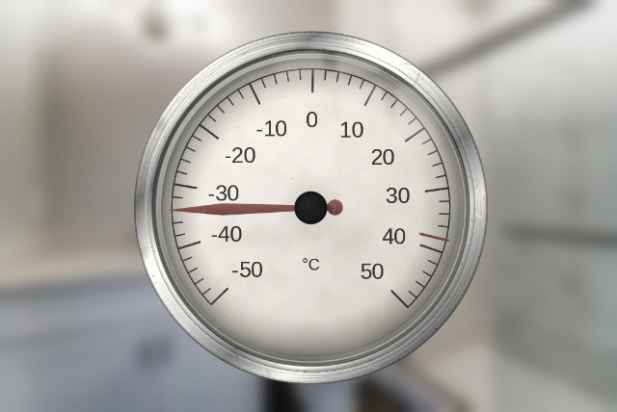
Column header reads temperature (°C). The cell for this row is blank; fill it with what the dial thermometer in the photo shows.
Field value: -34 °C
